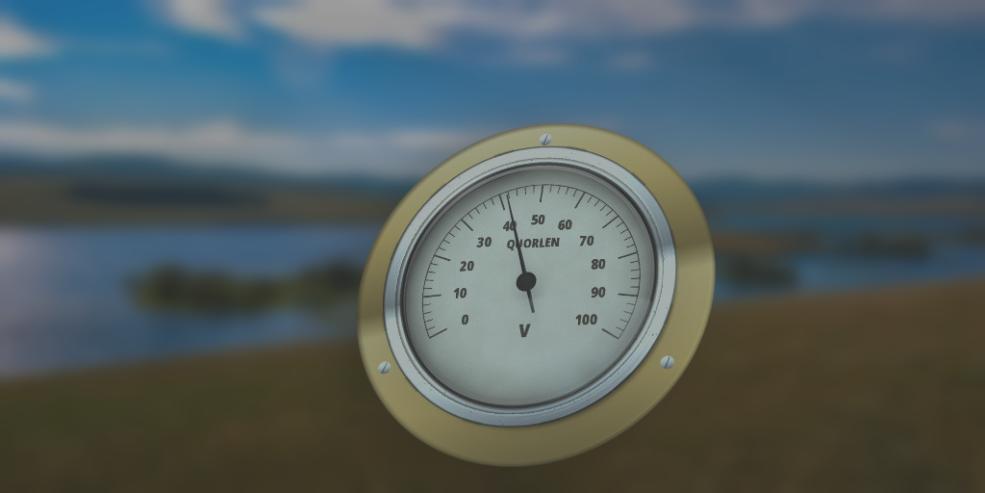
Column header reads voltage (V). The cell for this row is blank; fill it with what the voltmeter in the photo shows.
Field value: 42 V
